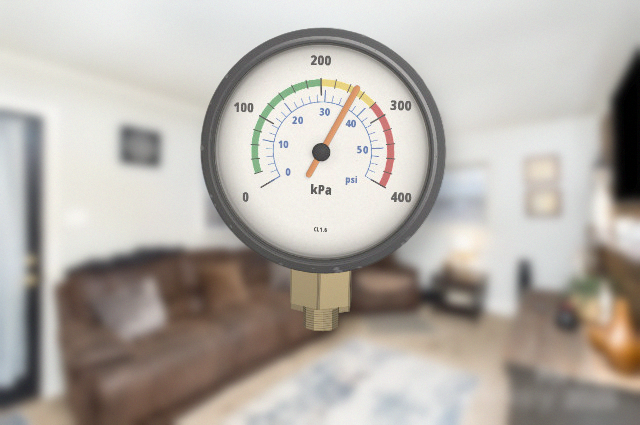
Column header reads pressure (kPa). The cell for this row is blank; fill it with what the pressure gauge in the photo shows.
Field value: 250 kPa
